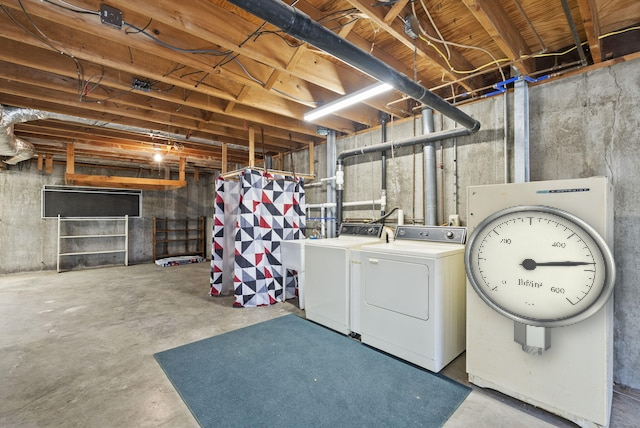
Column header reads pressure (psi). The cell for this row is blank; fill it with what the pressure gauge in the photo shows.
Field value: 480 psi
